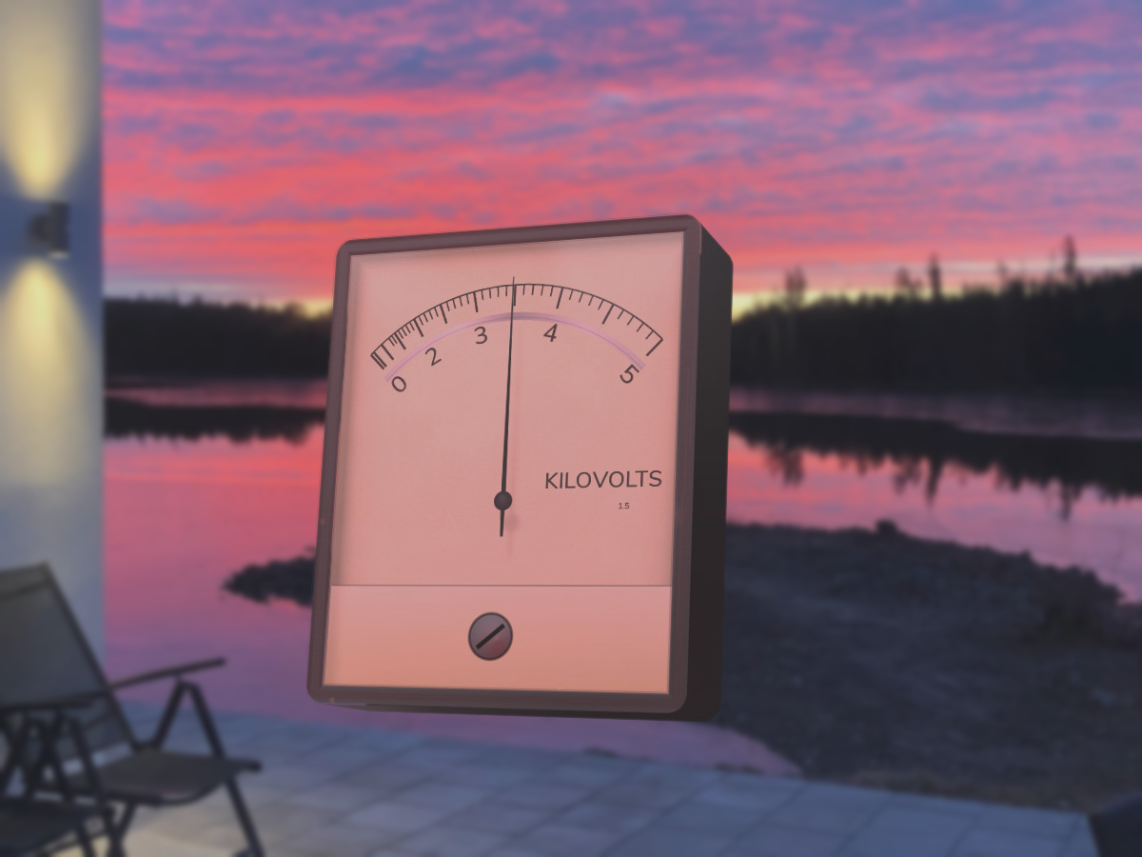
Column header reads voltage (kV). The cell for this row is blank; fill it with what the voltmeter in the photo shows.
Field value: 3.5 kV
